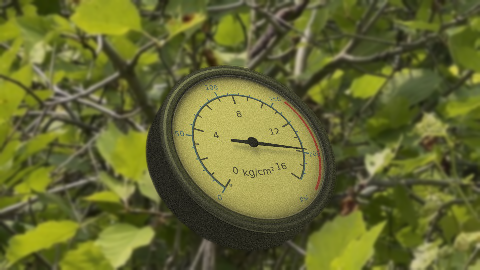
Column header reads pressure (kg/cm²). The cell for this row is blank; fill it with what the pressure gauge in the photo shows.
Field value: 14 kg/cm²
